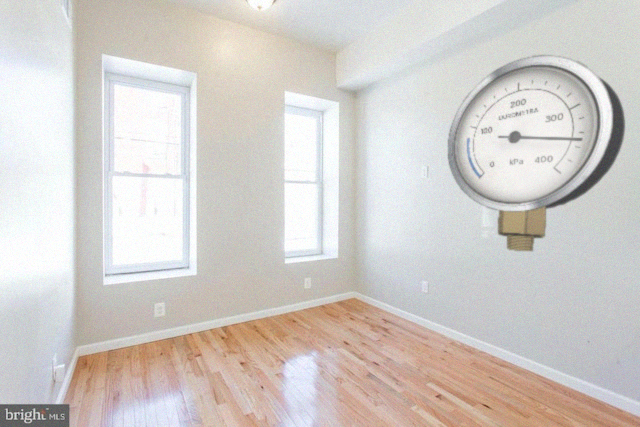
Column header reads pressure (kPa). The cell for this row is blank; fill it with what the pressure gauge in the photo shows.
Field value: 350 kPa
